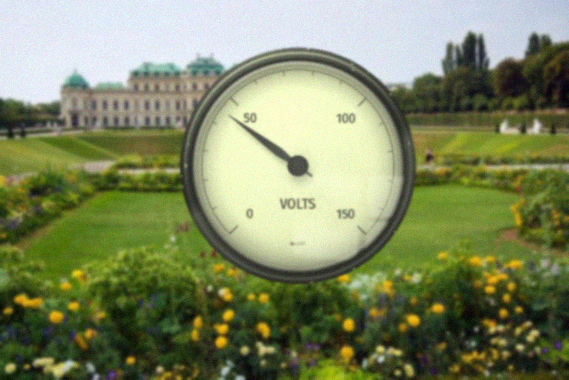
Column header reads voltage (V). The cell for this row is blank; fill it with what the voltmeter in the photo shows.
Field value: 45 V
